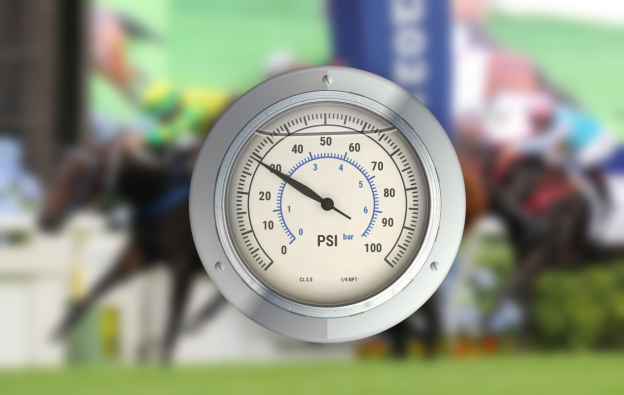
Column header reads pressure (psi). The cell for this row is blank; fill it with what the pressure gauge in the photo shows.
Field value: 29 psi
